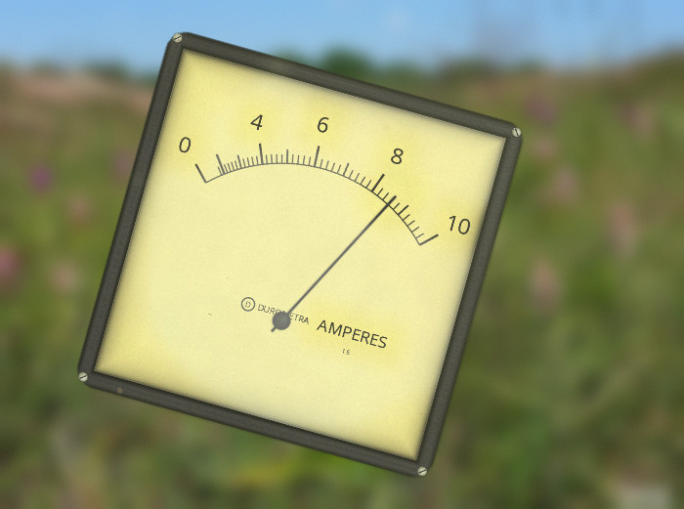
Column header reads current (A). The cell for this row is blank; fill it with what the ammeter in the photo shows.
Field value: 8.6 A
